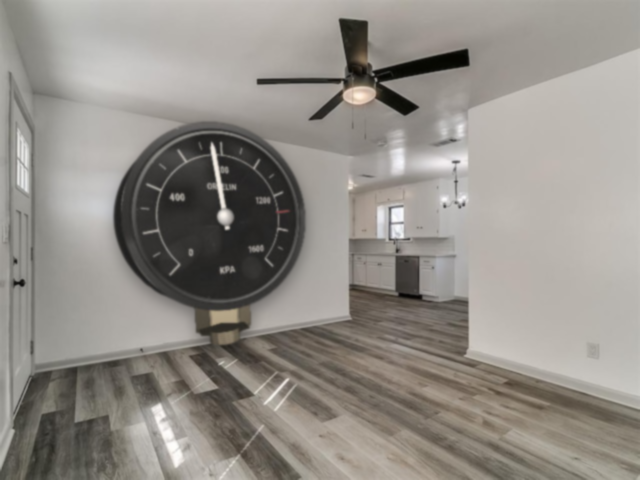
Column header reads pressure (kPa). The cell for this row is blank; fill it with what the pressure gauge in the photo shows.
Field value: 750 kPa
